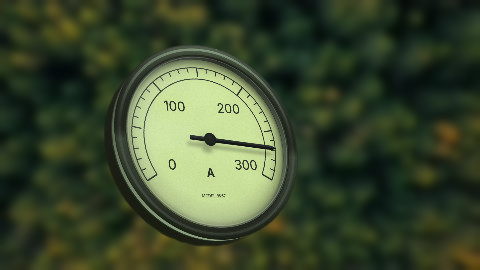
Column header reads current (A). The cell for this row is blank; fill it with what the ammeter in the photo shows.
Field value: 270 A
